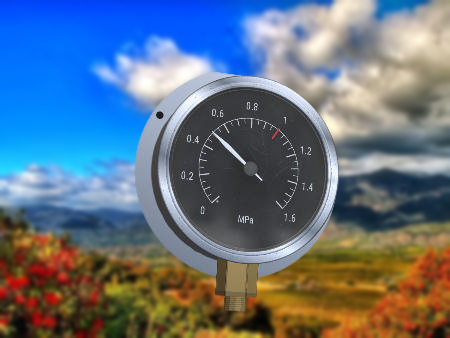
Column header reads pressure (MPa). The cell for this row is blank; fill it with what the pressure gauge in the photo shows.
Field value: 0.5 MPa
